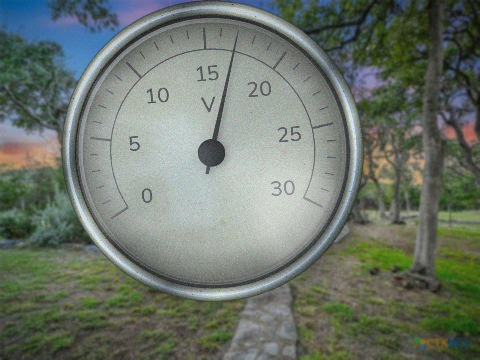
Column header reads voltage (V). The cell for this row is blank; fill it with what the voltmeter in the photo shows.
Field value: 17 V
